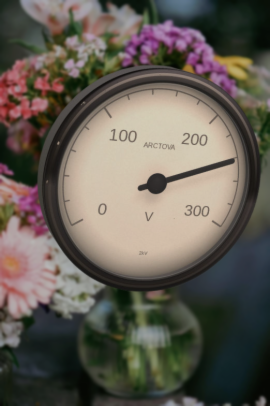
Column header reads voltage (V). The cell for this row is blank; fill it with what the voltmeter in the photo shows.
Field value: 240 V
